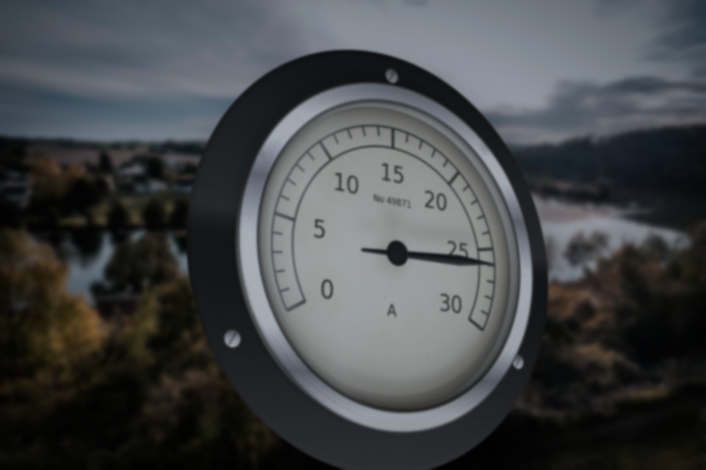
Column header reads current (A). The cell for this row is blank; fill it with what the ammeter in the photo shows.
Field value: 26 A
